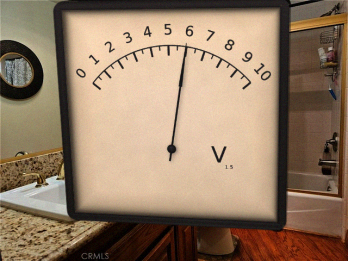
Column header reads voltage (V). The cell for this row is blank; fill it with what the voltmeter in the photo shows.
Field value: 6 V
